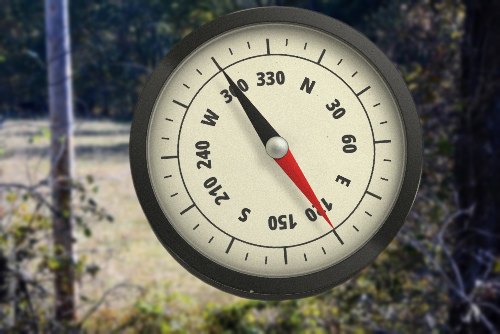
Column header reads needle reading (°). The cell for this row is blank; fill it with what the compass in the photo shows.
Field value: 120 °
